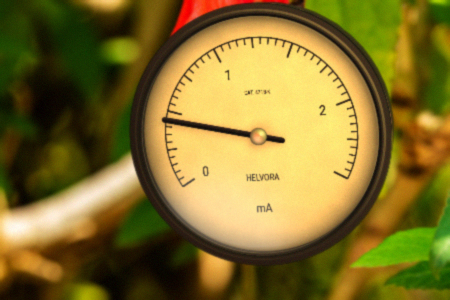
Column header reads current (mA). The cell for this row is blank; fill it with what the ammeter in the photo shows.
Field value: 0.45 mA
